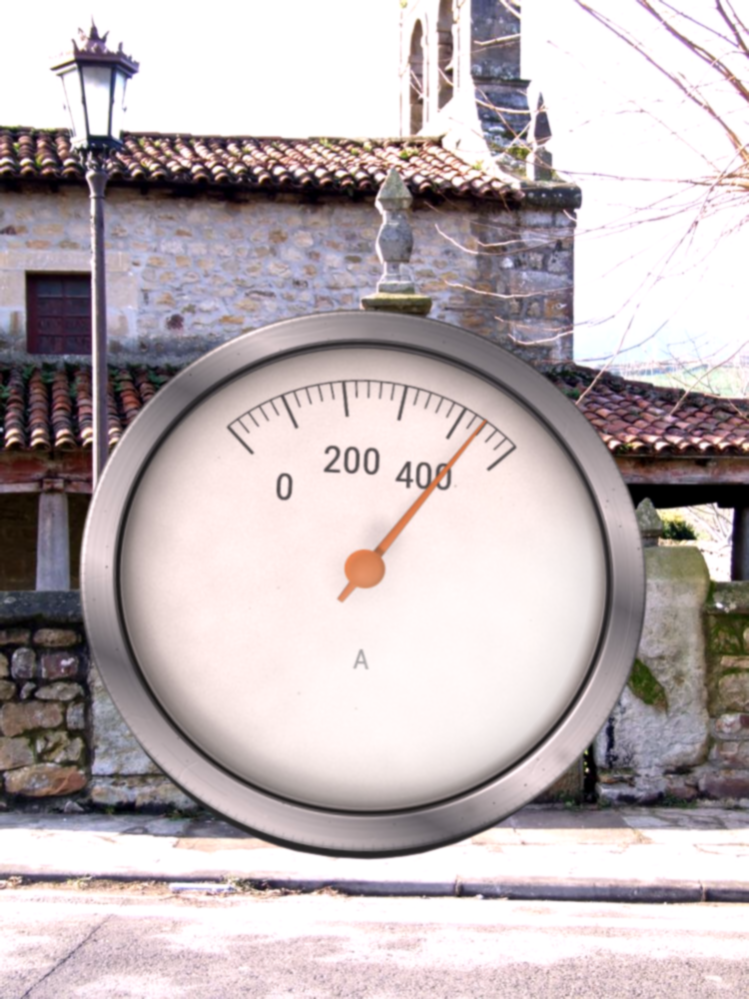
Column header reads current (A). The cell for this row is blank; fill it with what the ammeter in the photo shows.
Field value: 440 A
